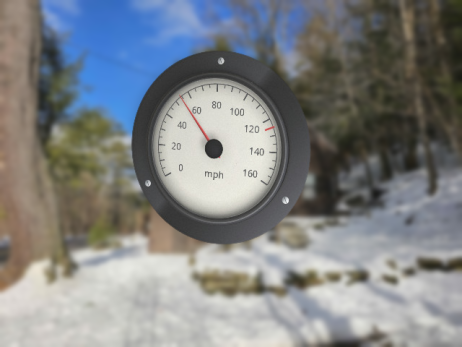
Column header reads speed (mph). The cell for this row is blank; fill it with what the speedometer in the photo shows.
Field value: 55 mph
